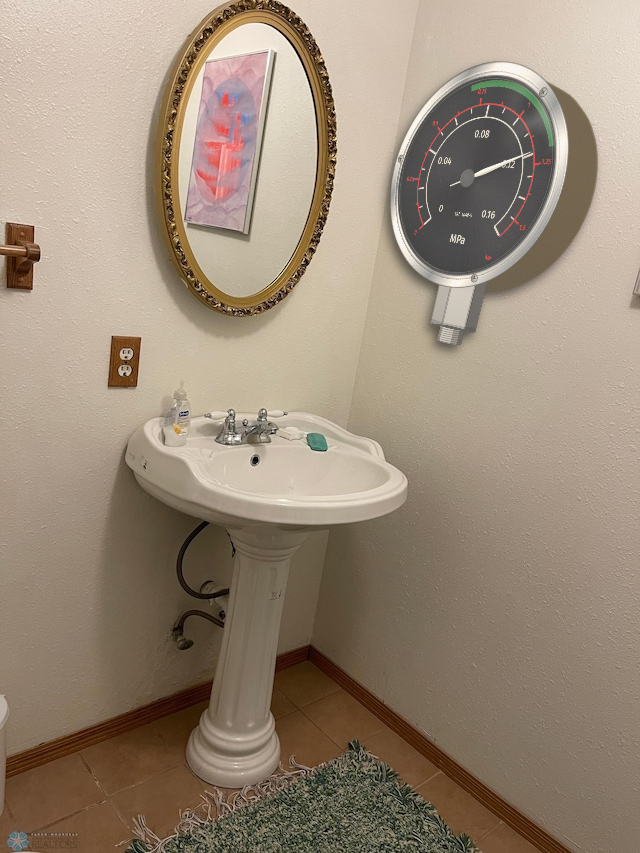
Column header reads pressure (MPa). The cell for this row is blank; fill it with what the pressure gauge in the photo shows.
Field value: 0.12 MPa
